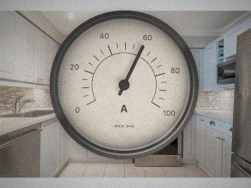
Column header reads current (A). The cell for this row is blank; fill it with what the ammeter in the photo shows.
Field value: 60 A
